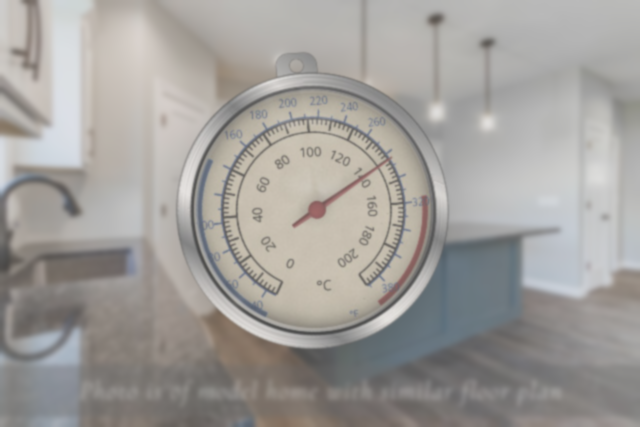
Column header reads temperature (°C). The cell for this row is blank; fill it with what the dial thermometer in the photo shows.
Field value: 140 °C
